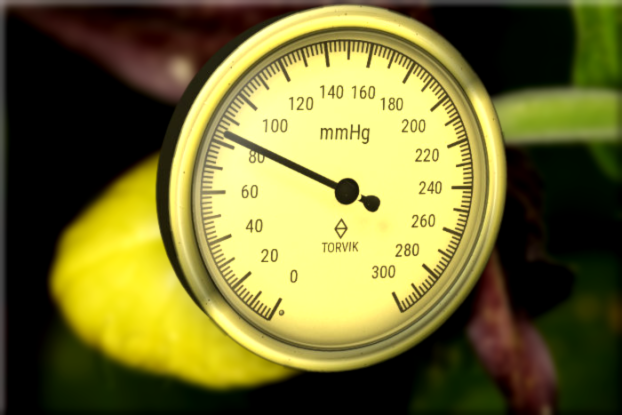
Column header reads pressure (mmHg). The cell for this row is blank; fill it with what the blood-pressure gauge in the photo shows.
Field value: 84 mmHg
